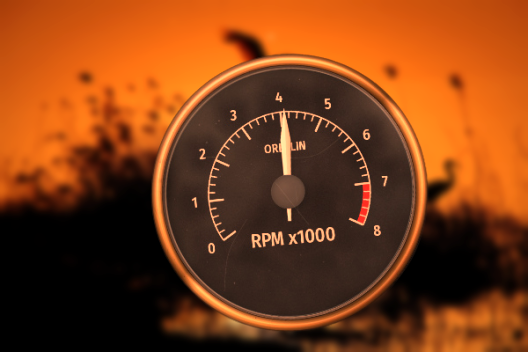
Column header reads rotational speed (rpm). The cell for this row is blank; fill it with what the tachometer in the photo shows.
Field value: 4100 rpm
